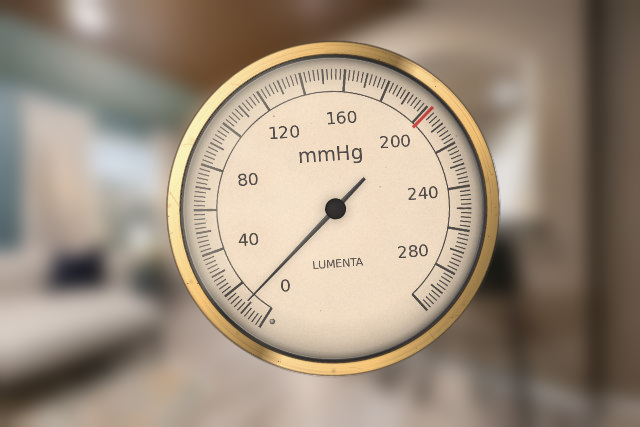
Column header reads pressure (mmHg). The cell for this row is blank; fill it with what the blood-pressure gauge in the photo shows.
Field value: 12 mmHg
